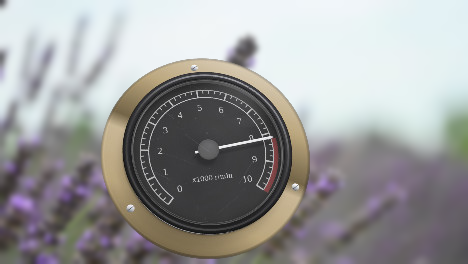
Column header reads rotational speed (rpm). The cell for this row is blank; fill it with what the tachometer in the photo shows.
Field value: 8200 rpm
